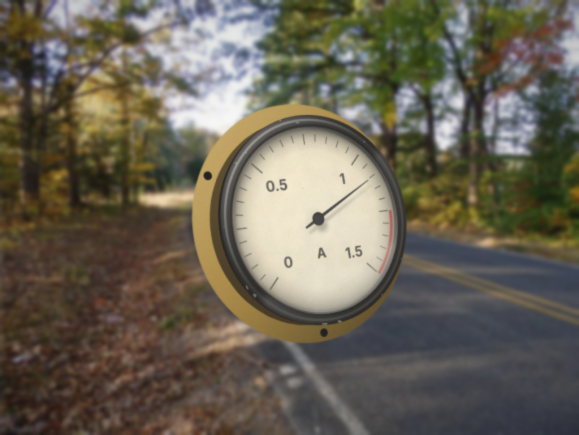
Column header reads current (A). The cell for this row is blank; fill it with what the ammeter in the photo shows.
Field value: 1.1 A
